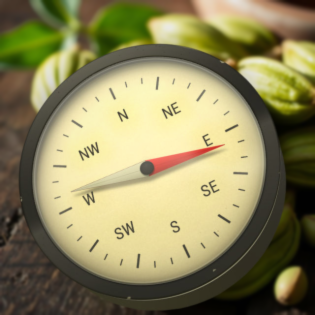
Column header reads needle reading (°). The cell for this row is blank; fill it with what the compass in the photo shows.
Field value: 100 °
